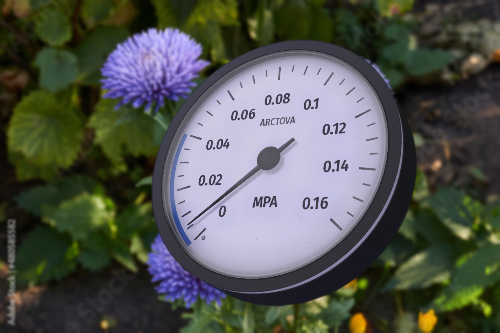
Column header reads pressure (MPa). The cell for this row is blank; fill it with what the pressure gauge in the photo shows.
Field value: 0.005 MPa
